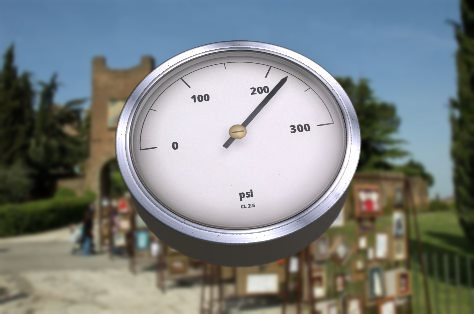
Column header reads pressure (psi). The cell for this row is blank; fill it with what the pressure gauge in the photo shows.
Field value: 225 psi
